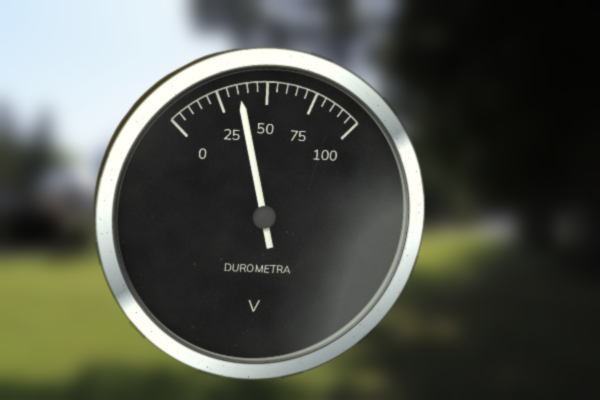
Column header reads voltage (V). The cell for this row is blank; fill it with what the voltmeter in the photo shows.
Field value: 35 V
